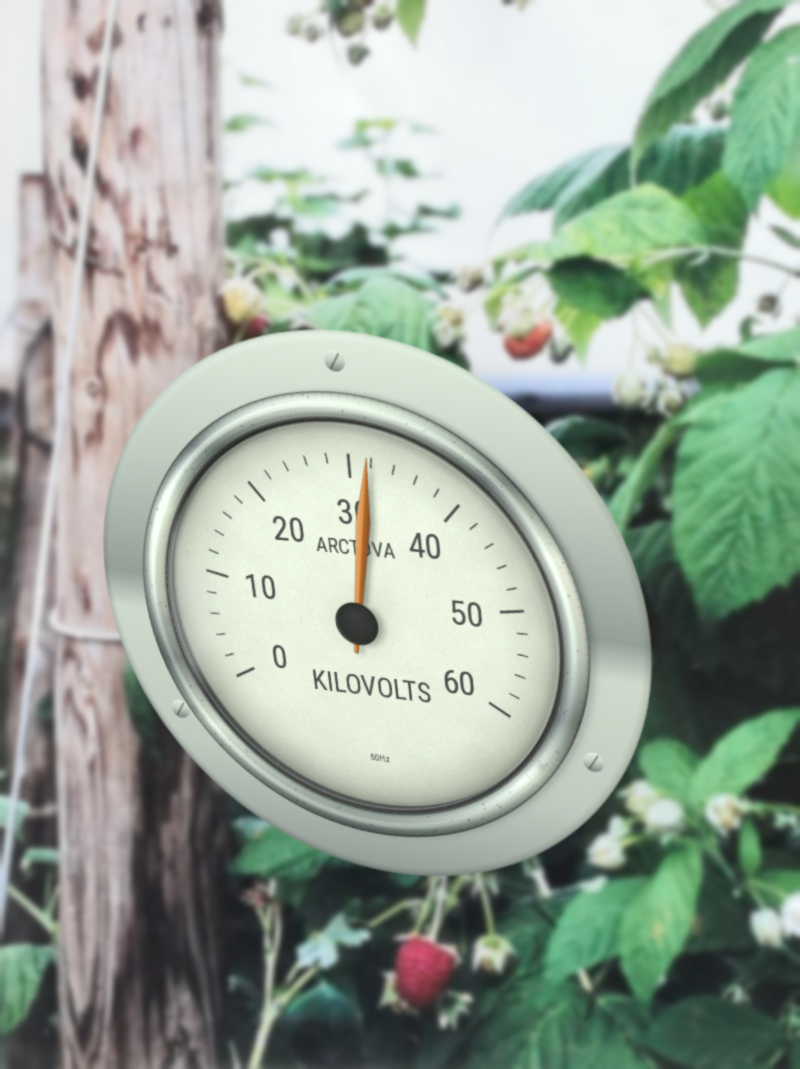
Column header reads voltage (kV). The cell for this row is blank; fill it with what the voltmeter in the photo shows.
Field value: 32 kV
